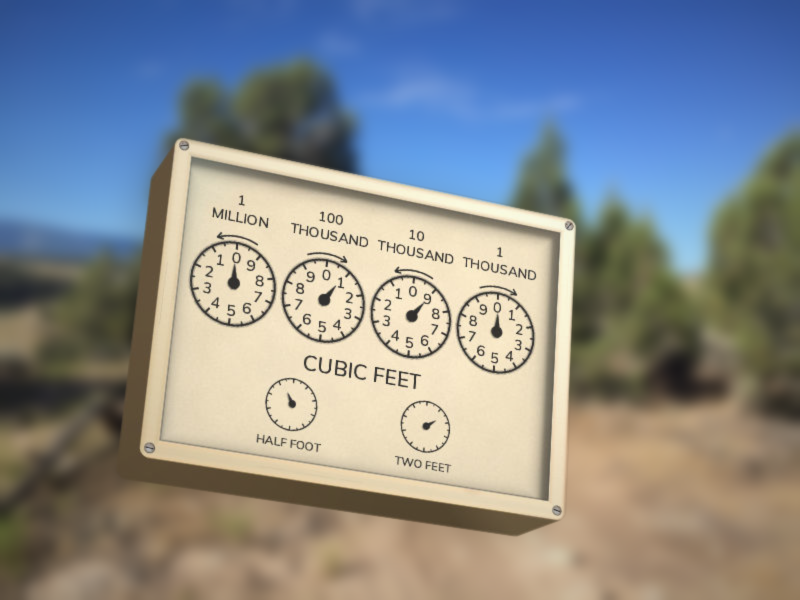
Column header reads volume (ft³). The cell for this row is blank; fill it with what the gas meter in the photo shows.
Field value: 9000 ft³
